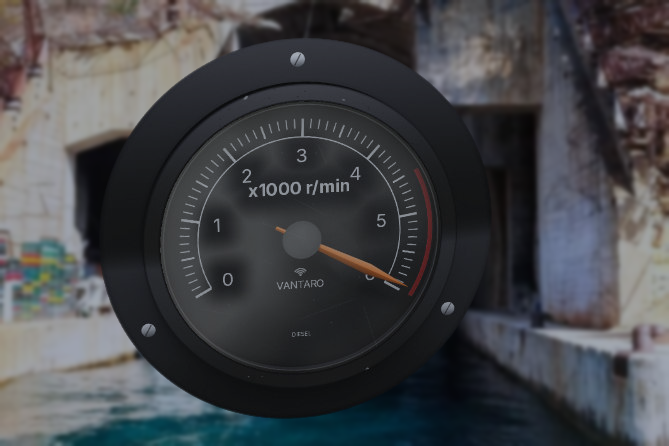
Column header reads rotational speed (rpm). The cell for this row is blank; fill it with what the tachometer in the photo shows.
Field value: 5900 rpm
